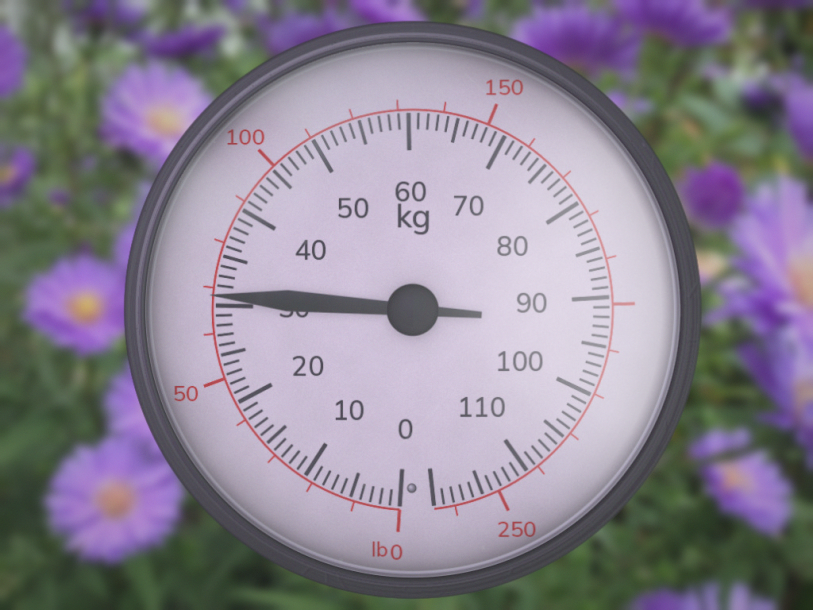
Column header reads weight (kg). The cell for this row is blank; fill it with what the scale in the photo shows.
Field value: 31 kg
